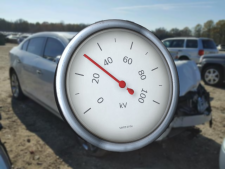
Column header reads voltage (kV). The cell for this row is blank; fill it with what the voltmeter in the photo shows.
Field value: 30 kV
